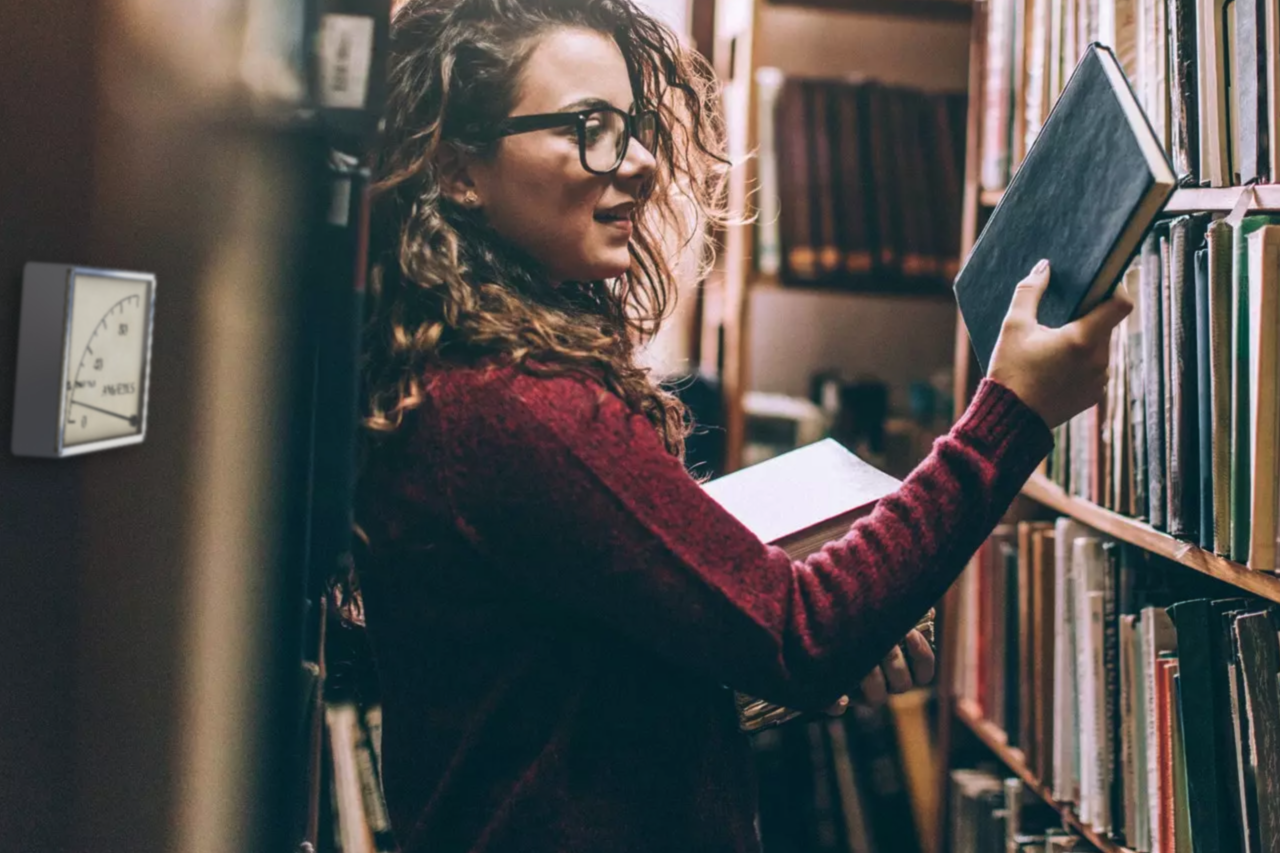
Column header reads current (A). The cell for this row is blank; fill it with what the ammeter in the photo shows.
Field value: 10 A
